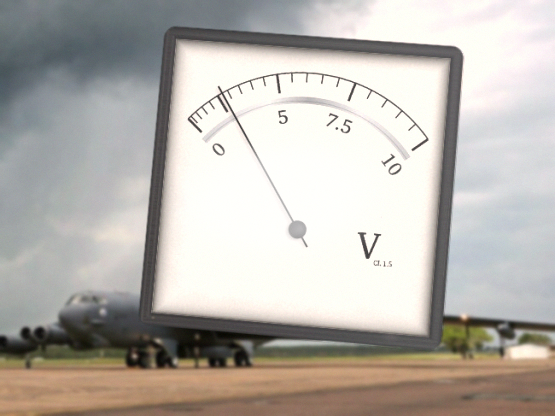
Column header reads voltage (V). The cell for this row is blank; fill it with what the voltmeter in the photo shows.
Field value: 2.75 V
